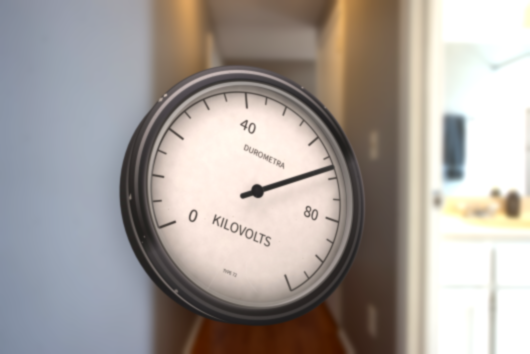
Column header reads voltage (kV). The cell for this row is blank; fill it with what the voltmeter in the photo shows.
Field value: 67.5 kV
